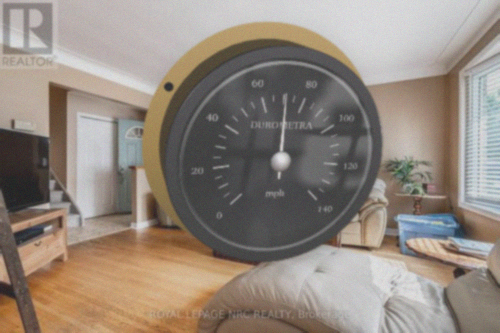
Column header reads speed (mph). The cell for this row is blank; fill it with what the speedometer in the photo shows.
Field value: 70 mph
